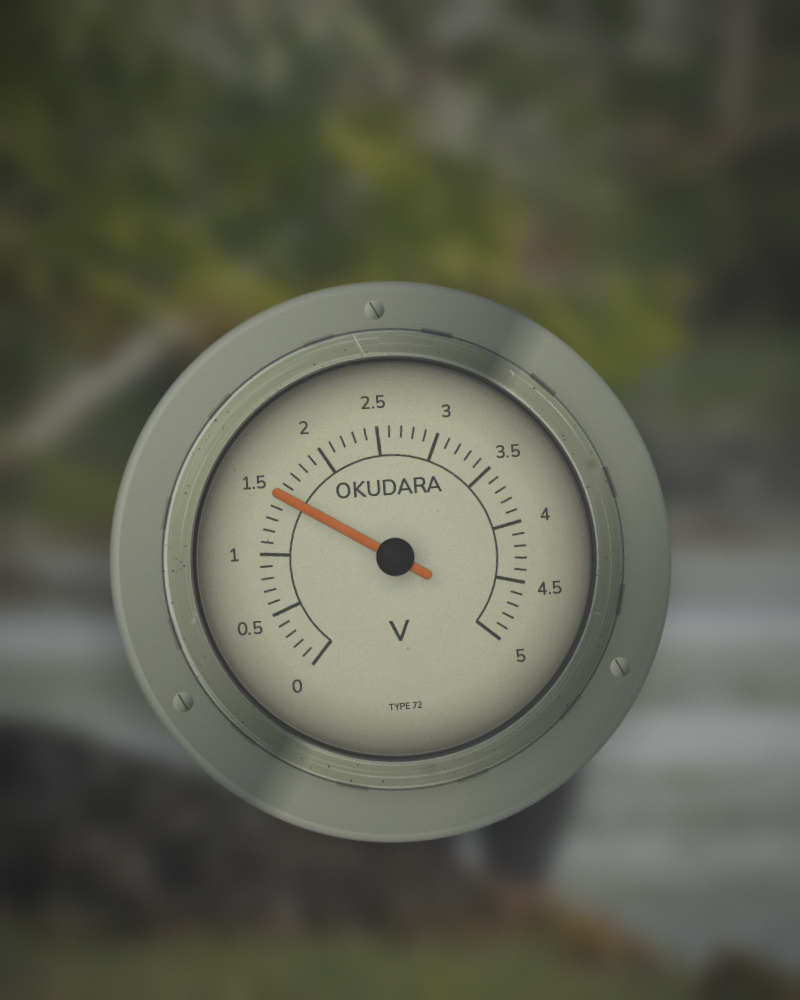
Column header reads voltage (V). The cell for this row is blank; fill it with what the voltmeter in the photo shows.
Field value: 1.5 V
